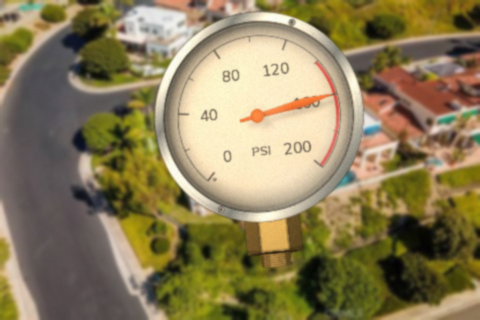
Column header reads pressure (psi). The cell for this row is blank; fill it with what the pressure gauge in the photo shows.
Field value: 160 psi
